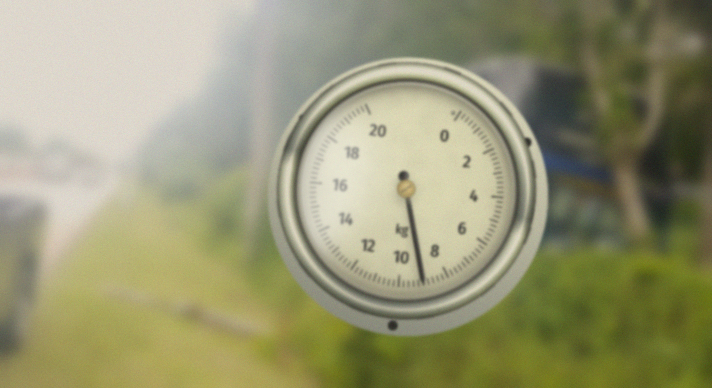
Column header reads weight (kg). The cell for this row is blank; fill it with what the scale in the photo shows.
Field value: 9 kg
